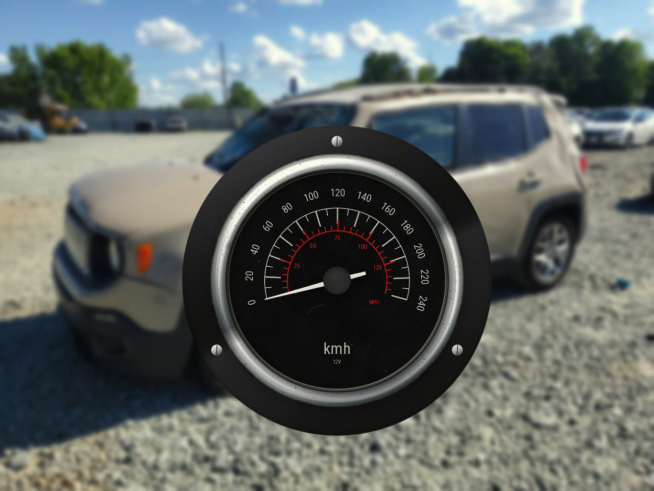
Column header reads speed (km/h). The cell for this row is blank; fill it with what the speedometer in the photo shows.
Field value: 0 km/h
